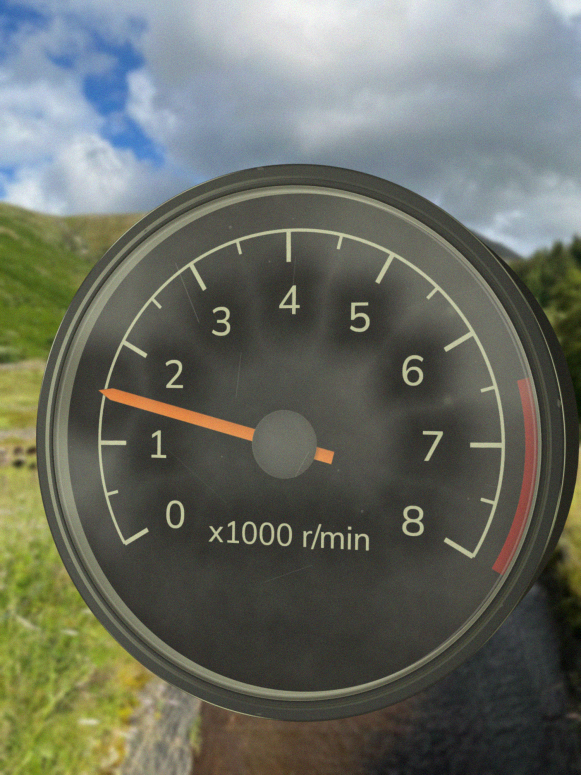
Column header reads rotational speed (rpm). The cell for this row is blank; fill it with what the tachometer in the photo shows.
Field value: 1500 rpm
